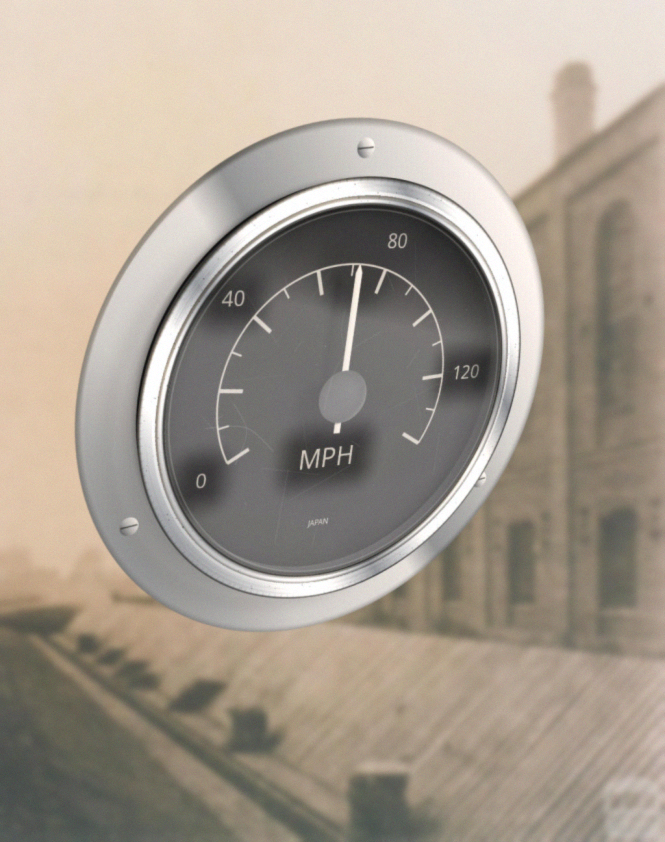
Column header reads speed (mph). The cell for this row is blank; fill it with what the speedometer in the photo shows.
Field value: 70 mph
